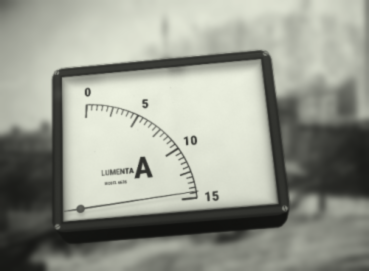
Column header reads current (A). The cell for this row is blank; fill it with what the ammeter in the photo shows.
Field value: 14.5 A
